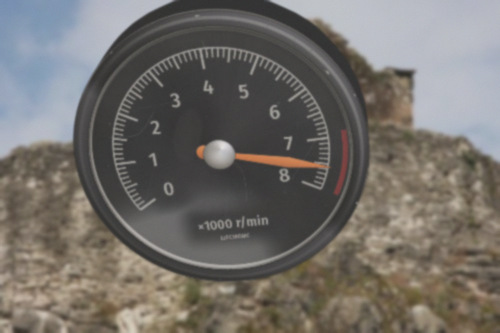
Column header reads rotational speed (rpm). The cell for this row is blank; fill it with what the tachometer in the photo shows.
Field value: 7500 rpm
